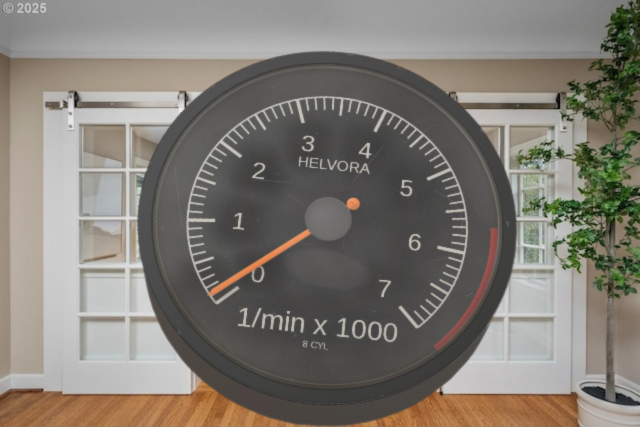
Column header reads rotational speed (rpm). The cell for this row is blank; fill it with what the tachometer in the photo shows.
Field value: 100 rpm
